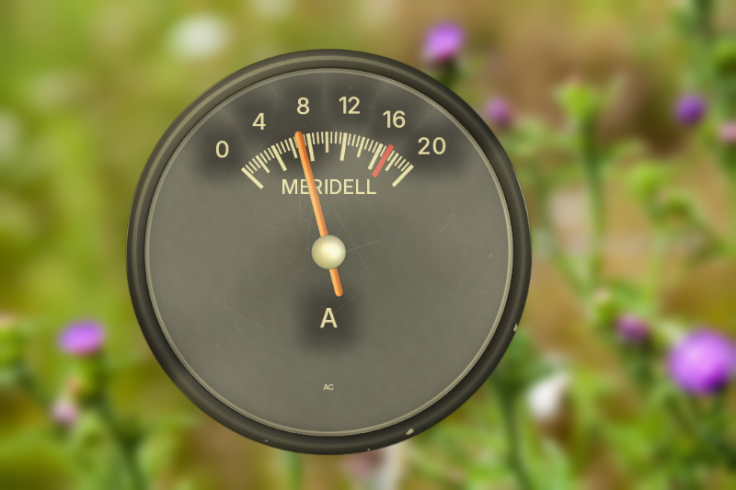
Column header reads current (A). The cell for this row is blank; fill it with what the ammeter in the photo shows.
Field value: 7 A
